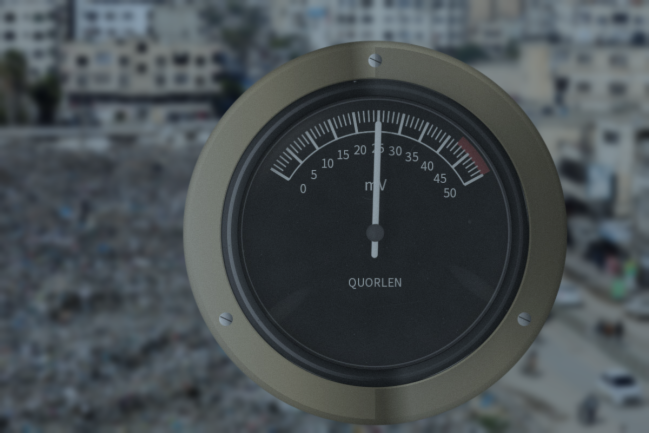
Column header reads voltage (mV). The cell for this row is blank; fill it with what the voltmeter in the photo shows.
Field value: 25 mV
